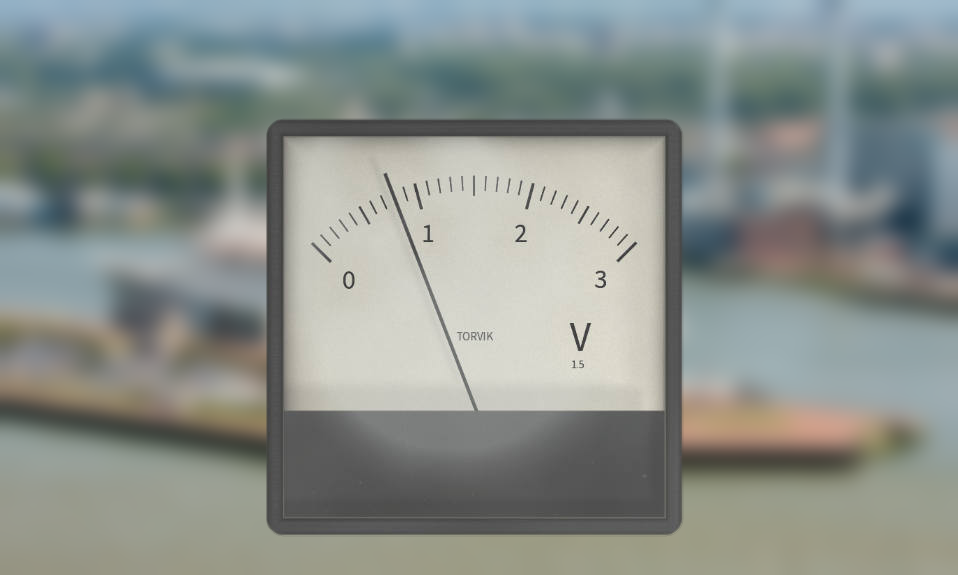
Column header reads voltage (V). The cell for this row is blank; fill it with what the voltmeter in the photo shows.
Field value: 0.8 V
